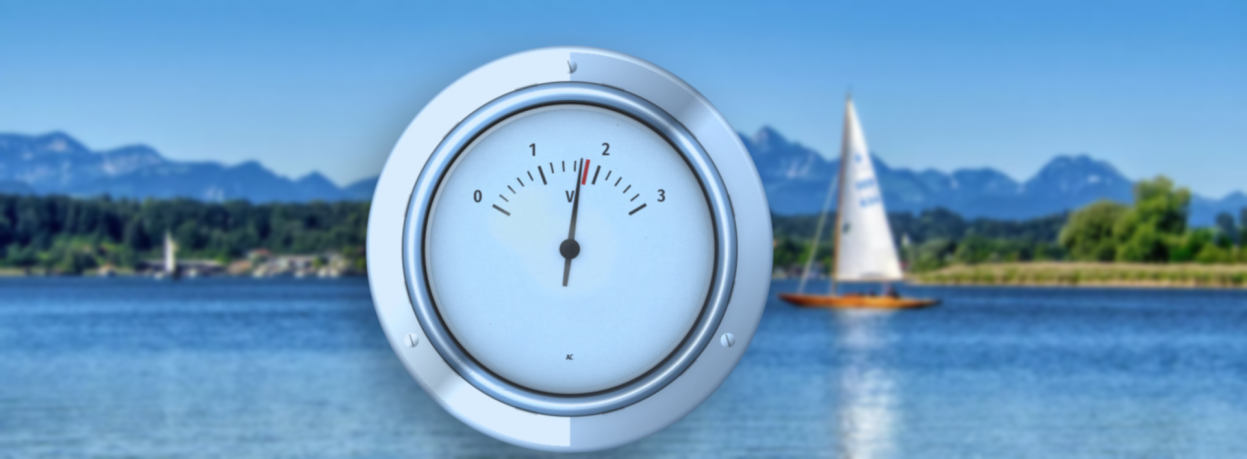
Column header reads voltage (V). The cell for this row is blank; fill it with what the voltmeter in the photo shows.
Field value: 1.7 V
